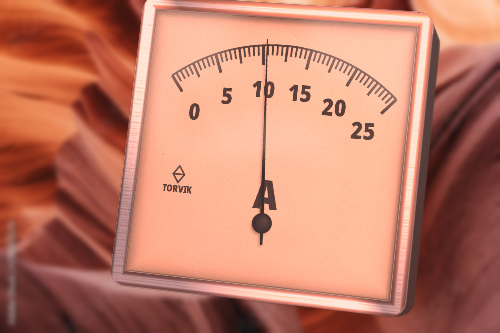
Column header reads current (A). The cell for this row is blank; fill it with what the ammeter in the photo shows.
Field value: 10.5 A
